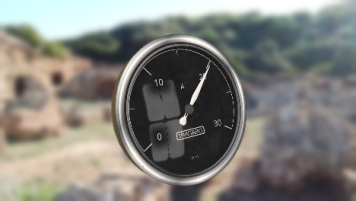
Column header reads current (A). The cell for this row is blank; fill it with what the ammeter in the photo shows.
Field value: 20 A
